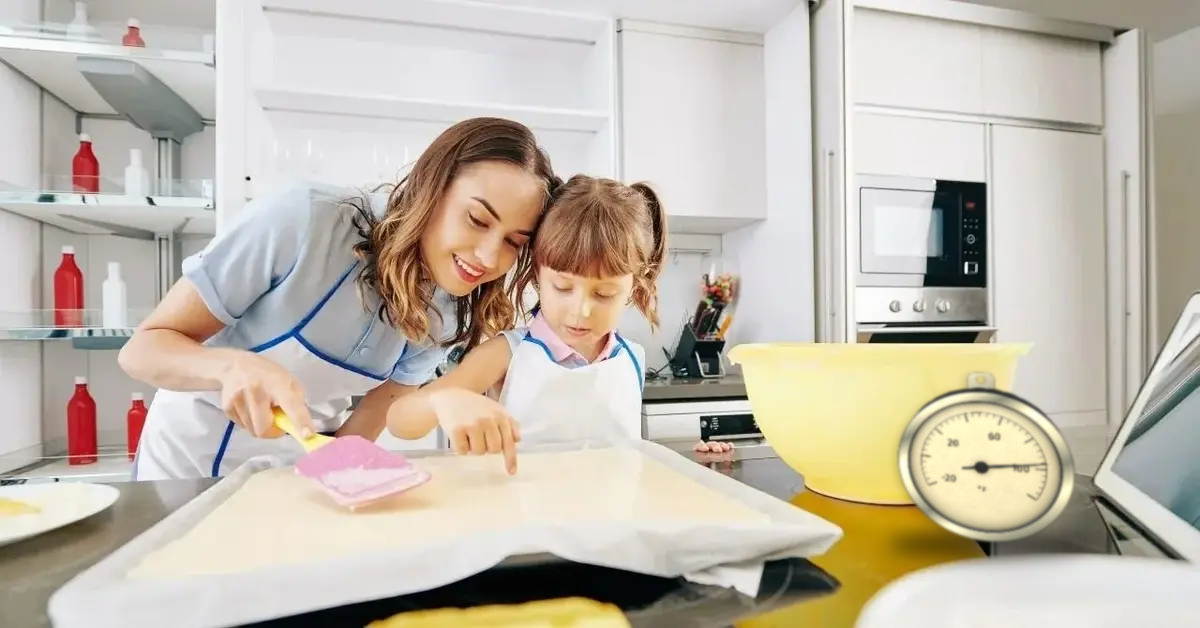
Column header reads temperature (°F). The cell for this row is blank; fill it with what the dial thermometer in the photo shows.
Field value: 96 °F
